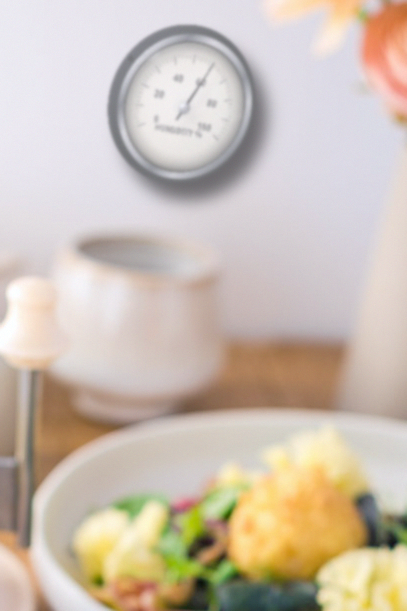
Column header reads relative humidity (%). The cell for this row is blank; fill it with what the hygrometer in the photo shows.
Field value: 60 %
